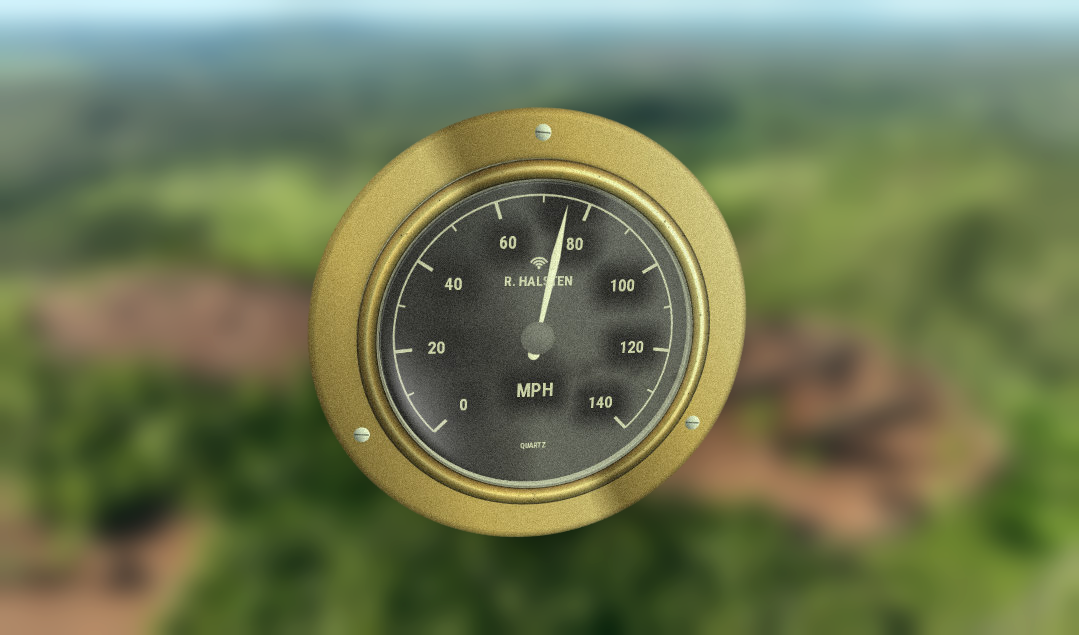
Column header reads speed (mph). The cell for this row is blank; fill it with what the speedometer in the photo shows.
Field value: 75 mph
